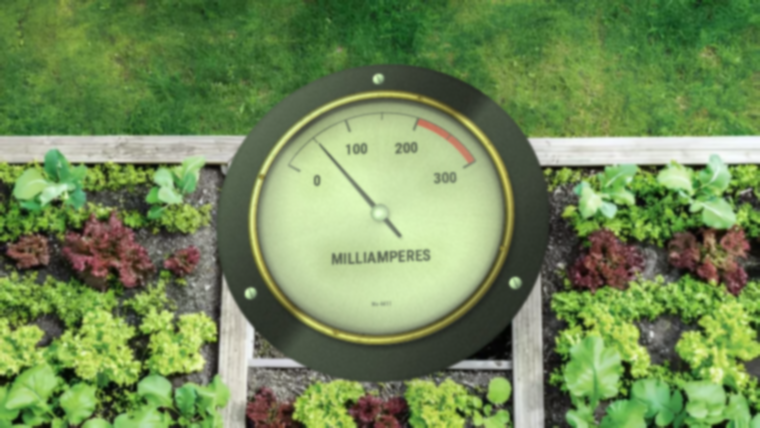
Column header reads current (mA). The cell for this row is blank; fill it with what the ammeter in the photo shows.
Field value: 50 mA
